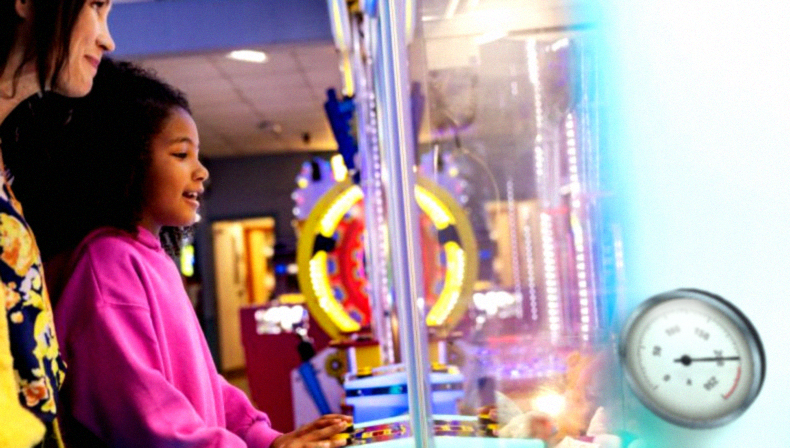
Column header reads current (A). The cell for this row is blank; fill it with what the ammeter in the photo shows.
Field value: 200 A
